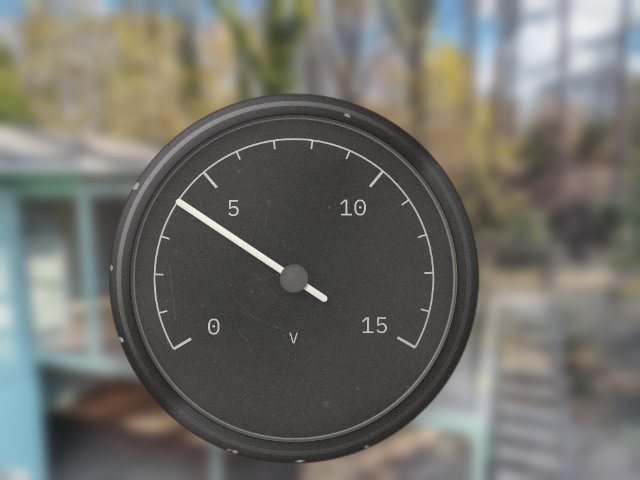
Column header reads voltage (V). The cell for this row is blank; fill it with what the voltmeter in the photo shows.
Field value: 4 V
